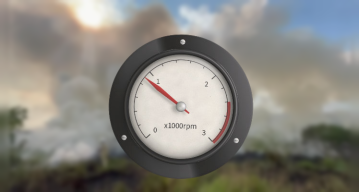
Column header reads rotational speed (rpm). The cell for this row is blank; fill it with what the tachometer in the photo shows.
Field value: 900 rpm
